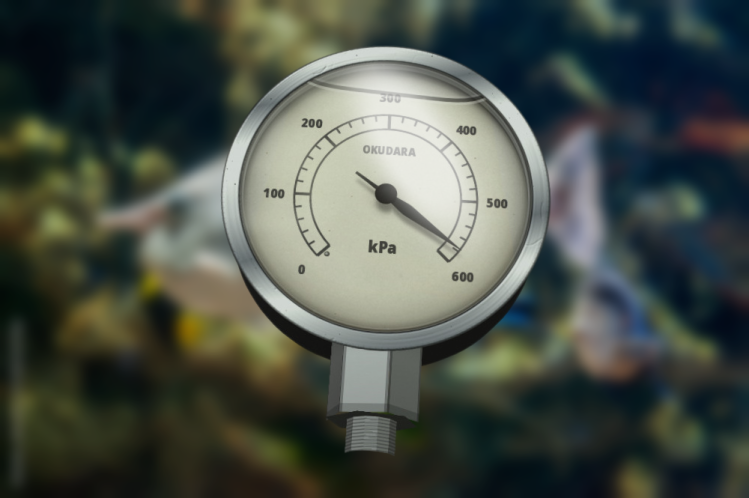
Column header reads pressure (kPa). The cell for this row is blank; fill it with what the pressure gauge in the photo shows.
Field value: 580 kPa
